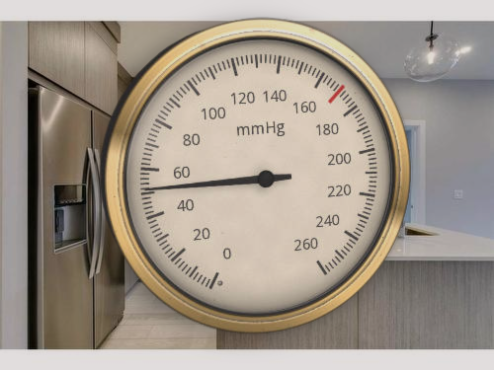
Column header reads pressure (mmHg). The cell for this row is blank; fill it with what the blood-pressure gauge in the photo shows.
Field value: 52 mmHg
